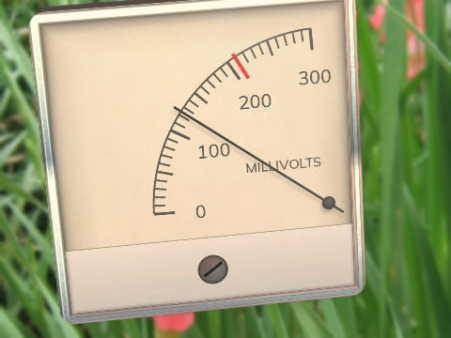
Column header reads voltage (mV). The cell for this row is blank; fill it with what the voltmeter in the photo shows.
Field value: 125 mV
